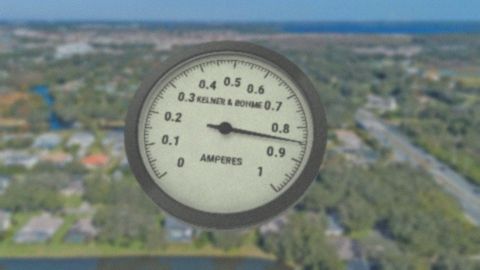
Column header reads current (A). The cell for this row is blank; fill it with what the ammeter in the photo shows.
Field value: 0.85 A
